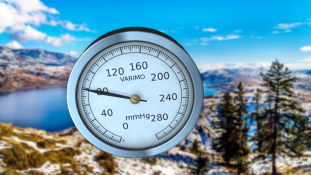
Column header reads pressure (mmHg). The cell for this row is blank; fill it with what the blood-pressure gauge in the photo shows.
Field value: 80 mmHg
